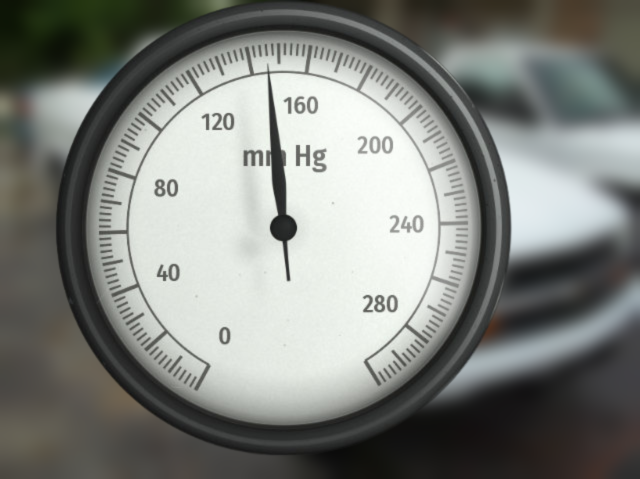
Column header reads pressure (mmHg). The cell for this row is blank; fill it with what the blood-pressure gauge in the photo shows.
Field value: 146 mmHg
